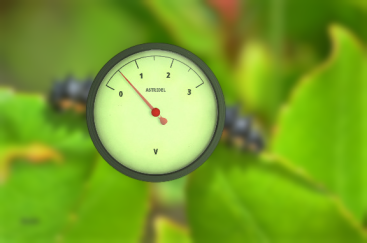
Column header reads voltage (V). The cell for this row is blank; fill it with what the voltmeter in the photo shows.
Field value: 0.5 V
